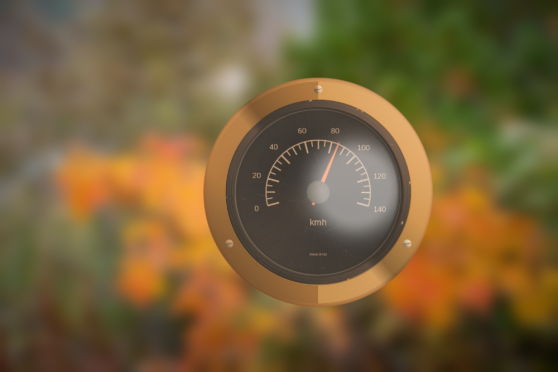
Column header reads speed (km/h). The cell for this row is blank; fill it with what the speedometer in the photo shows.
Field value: 85 km/h
